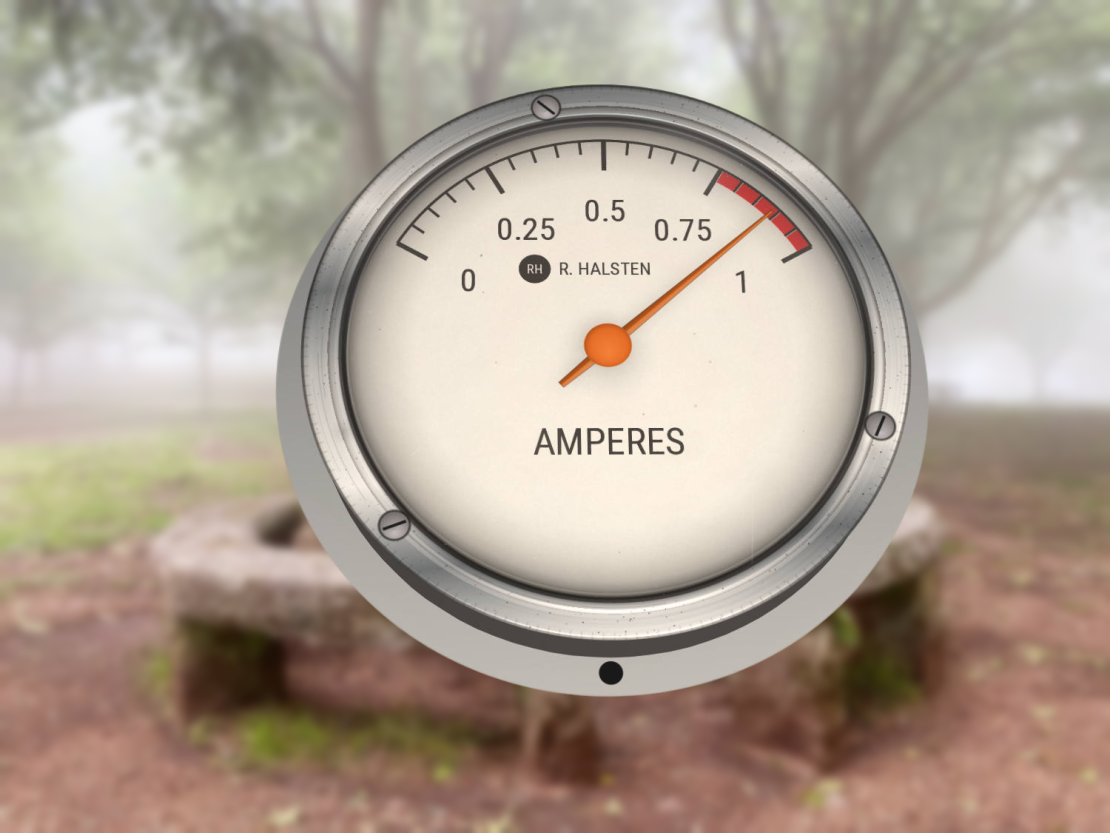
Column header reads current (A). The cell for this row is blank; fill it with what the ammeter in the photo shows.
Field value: 0.9 A
